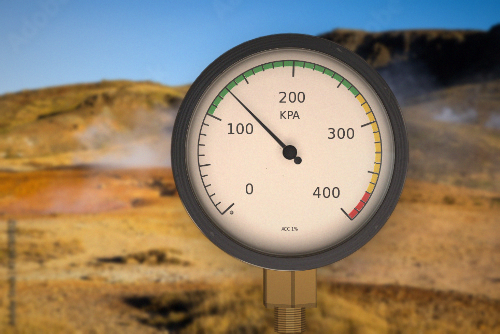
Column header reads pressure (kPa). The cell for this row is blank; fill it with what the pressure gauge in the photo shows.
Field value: 130 kPa
